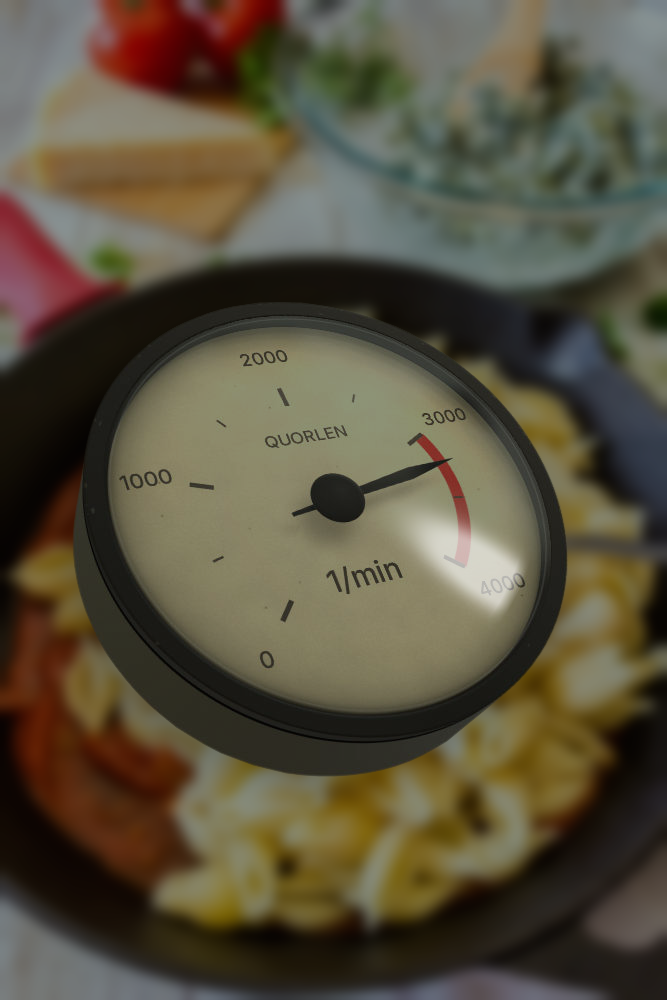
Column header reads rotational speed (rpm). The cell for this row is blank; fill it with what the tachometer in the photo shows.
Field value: 3250 rpm
